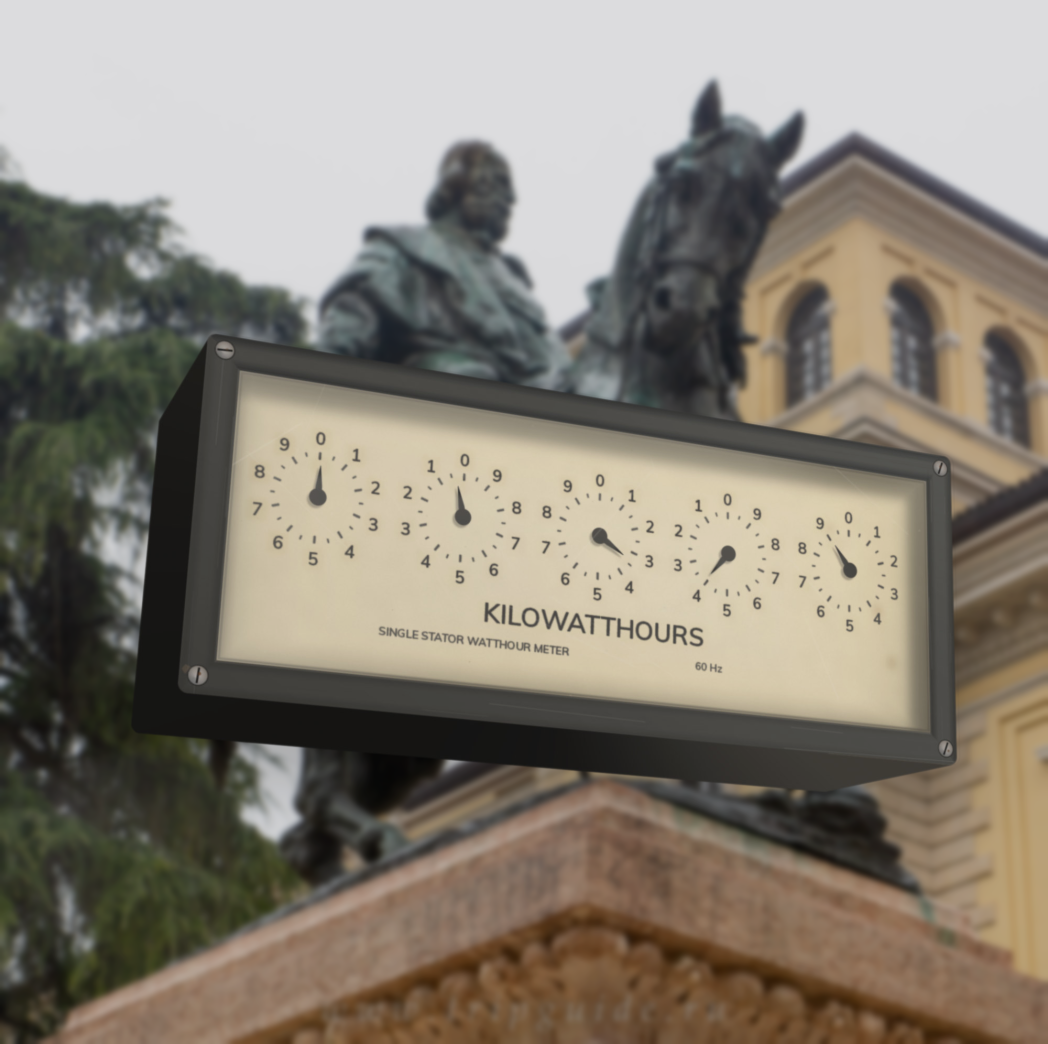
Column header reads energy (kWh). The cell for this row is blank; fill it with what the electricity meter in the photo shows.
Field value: 339 kWh
